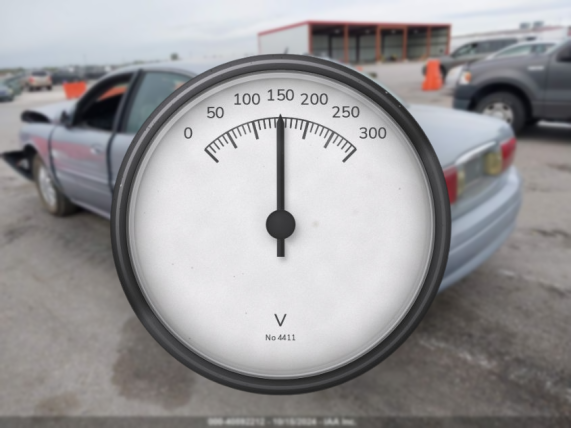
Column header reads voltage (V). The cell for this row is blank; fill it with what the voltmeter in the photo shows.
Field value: 150 V
